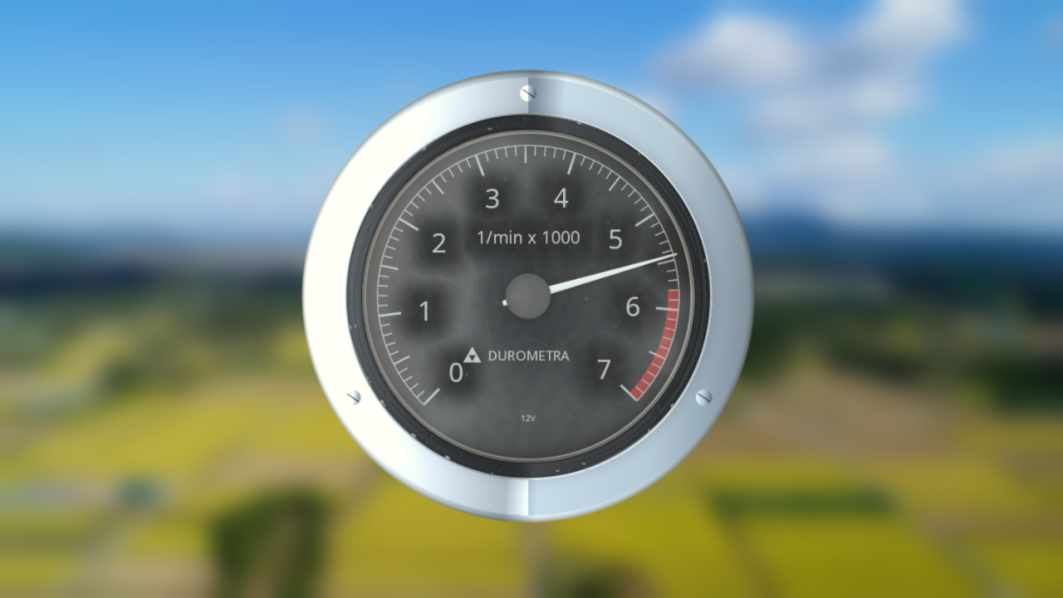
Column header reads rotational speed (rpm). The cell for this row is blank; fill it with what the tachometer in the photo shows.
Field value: 5450 rpm
